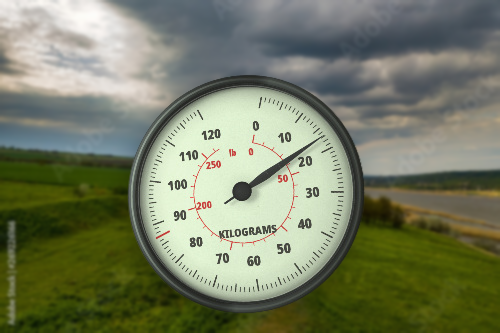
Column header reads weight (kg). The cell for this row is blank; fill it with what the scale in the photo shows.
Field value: 17 kg
